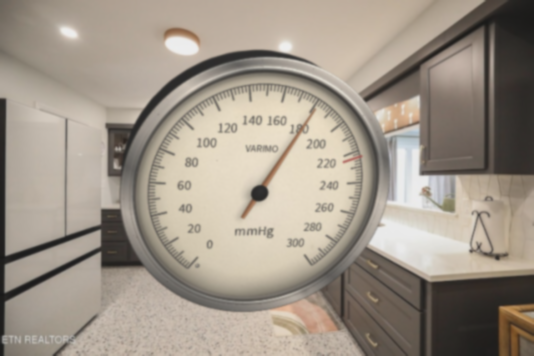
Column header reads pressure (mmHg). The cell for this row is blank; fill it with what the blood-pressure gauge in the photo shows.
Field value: 180 mmHg
